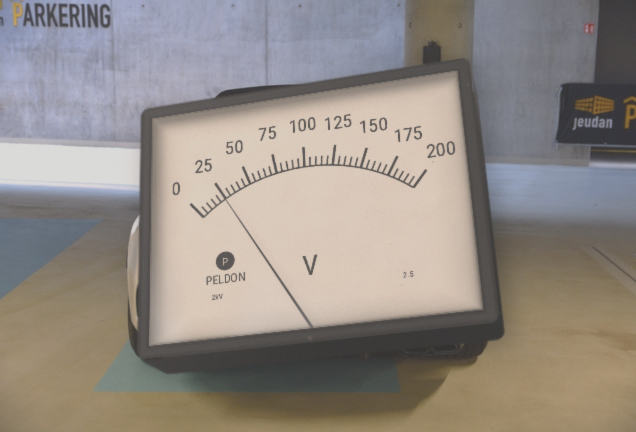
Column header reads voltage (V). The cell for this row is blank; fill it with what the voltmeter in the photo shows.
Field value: 25 V
